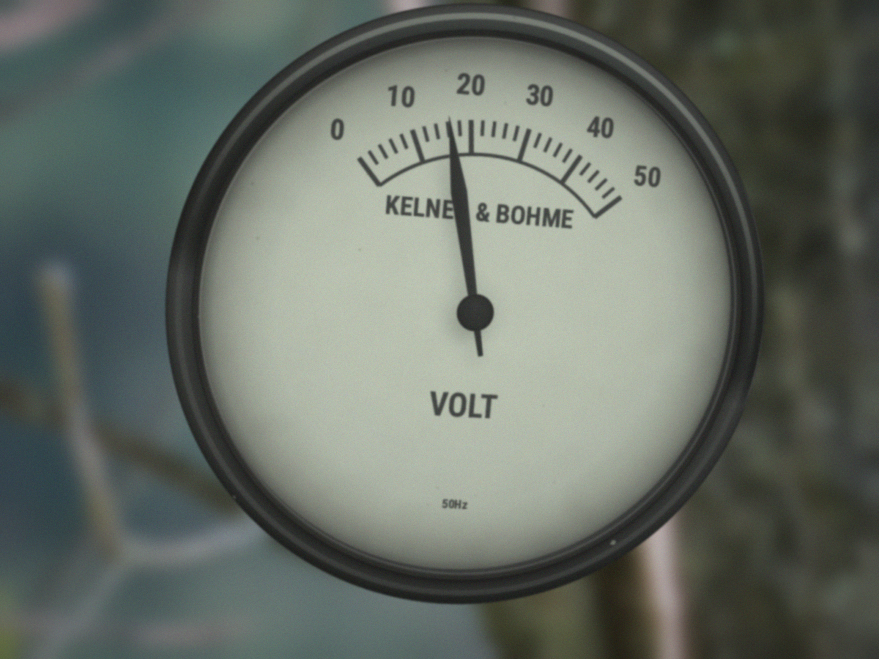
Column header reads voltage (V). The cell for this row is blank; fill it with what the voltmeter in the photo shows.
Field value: 16 V
